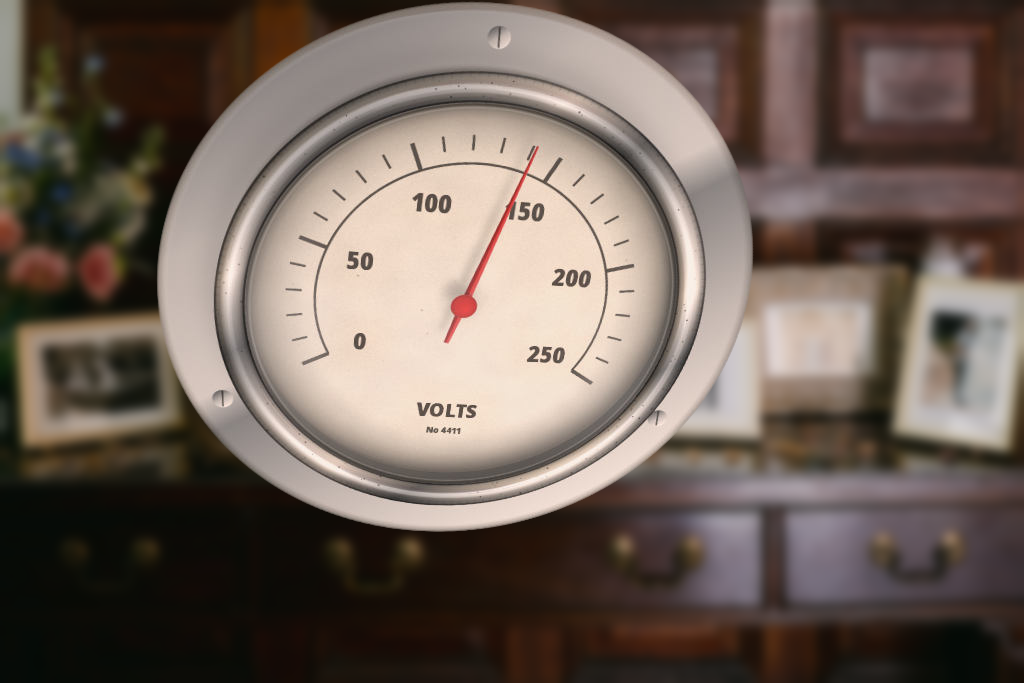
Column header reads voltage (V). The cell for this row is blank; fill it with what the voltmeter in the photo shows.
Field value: 140 V
